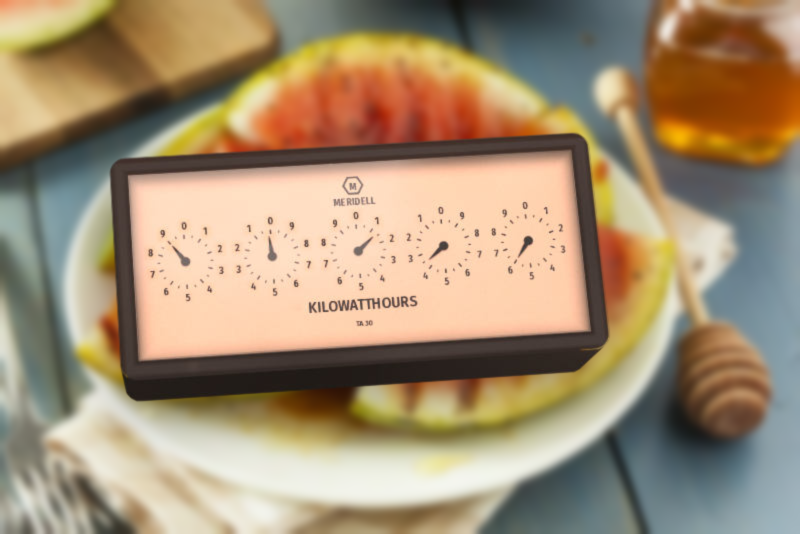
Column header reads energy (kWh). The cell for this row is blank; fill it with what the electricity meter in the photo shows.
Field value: 90136 kWh
